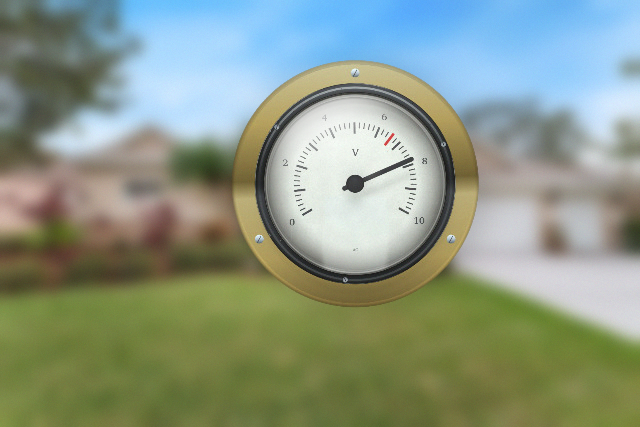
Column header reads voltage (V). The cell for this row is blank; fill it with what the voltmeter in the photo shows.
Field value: 7.8 V
